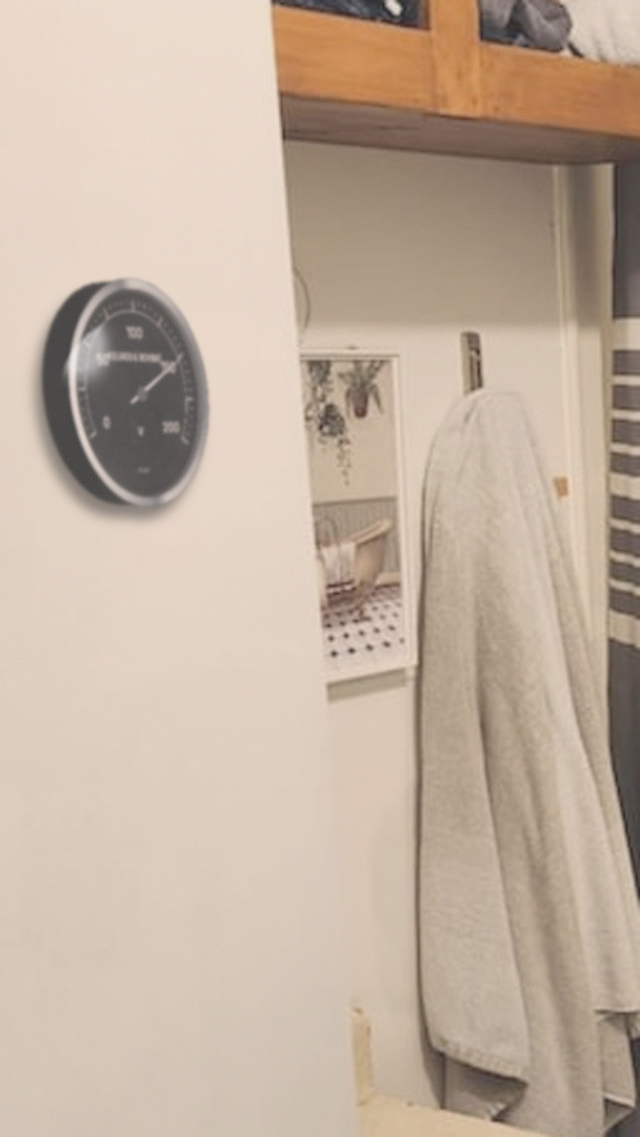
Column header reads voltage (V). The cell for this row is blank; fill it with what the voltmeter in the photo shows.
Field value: 150 V
